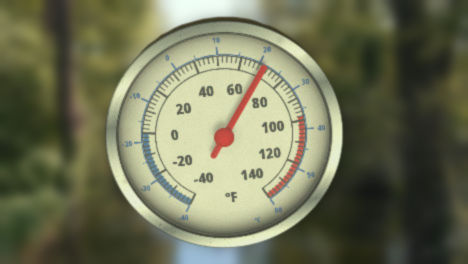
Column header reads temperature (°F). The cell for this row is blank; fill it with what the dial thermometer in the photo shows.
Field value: 70 °F
